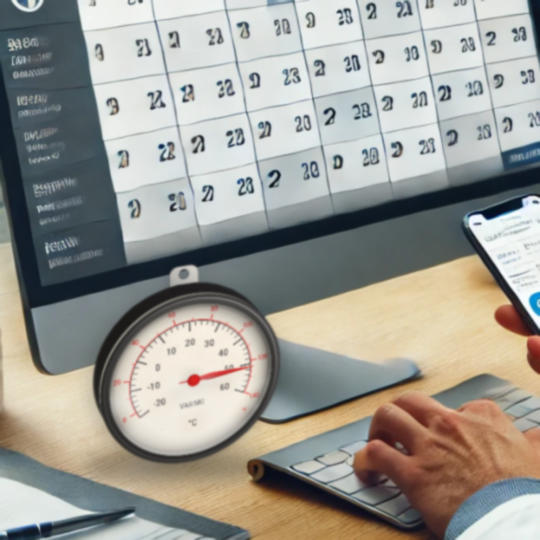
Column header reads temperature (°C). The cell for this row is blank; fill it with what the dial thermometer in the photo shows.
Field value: 50 °C
